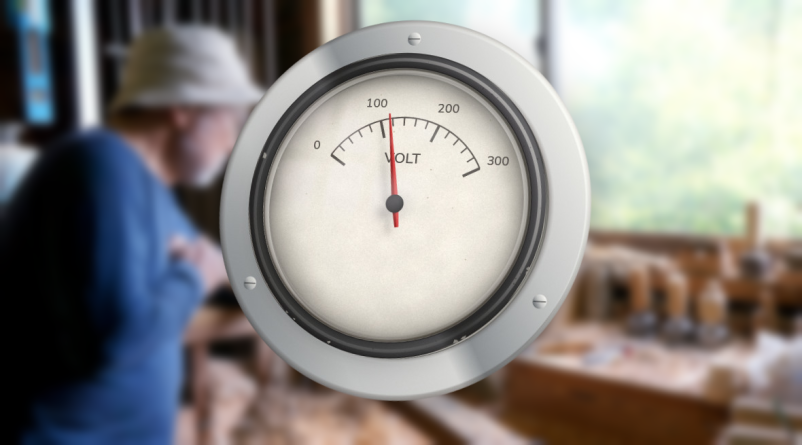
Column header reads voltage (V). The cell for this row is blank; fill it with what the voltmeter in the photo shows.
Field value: 120 V
